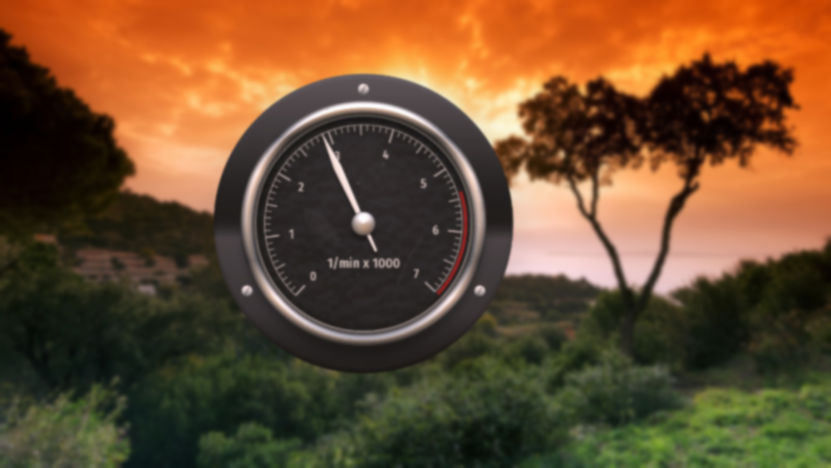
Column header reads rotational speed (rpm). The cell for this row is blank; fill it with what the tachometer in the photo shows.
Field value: 2900 rpm
